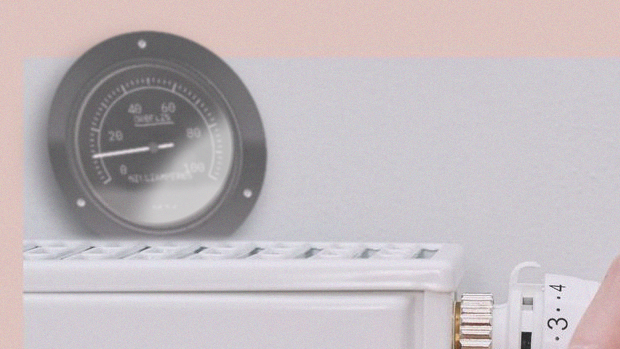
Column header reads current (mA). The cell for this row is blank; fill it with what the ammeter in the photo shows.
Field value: 10 mA
